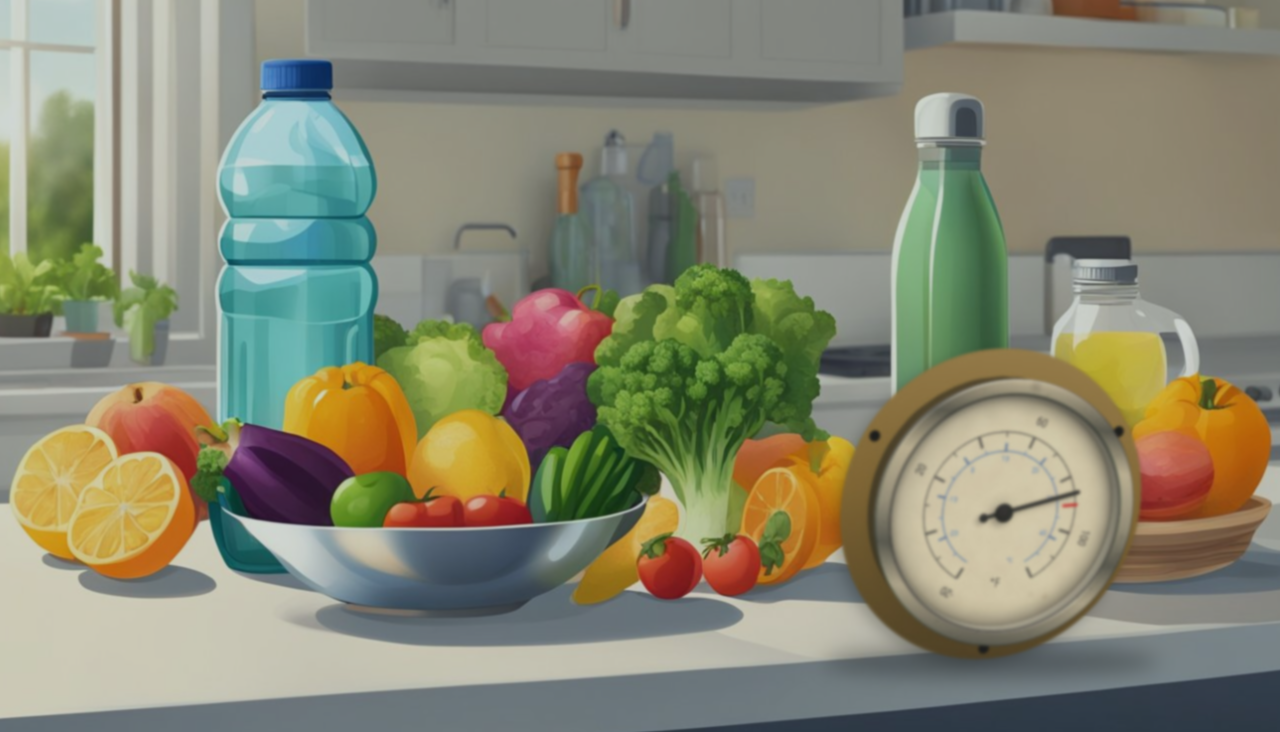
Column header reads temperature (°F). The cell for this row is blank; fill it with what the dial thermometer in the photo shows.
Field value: 85 °F
